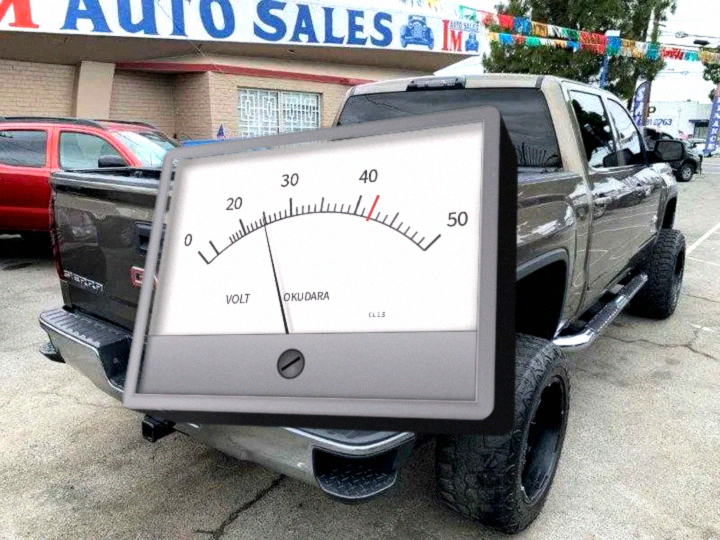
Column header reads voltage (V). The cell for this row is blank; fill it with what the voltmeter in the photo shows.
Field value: 25 V
